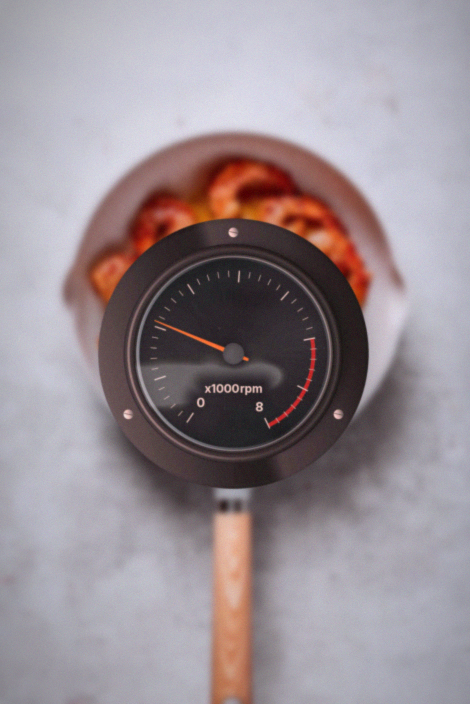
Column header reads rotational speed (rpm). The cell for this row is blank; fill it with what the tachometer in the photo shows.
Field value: 2100 rpm
